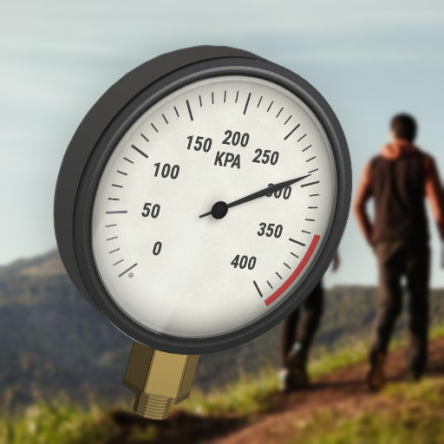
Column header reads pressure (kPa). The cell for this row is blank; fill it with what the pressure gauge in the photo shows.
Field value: 290 kPa
